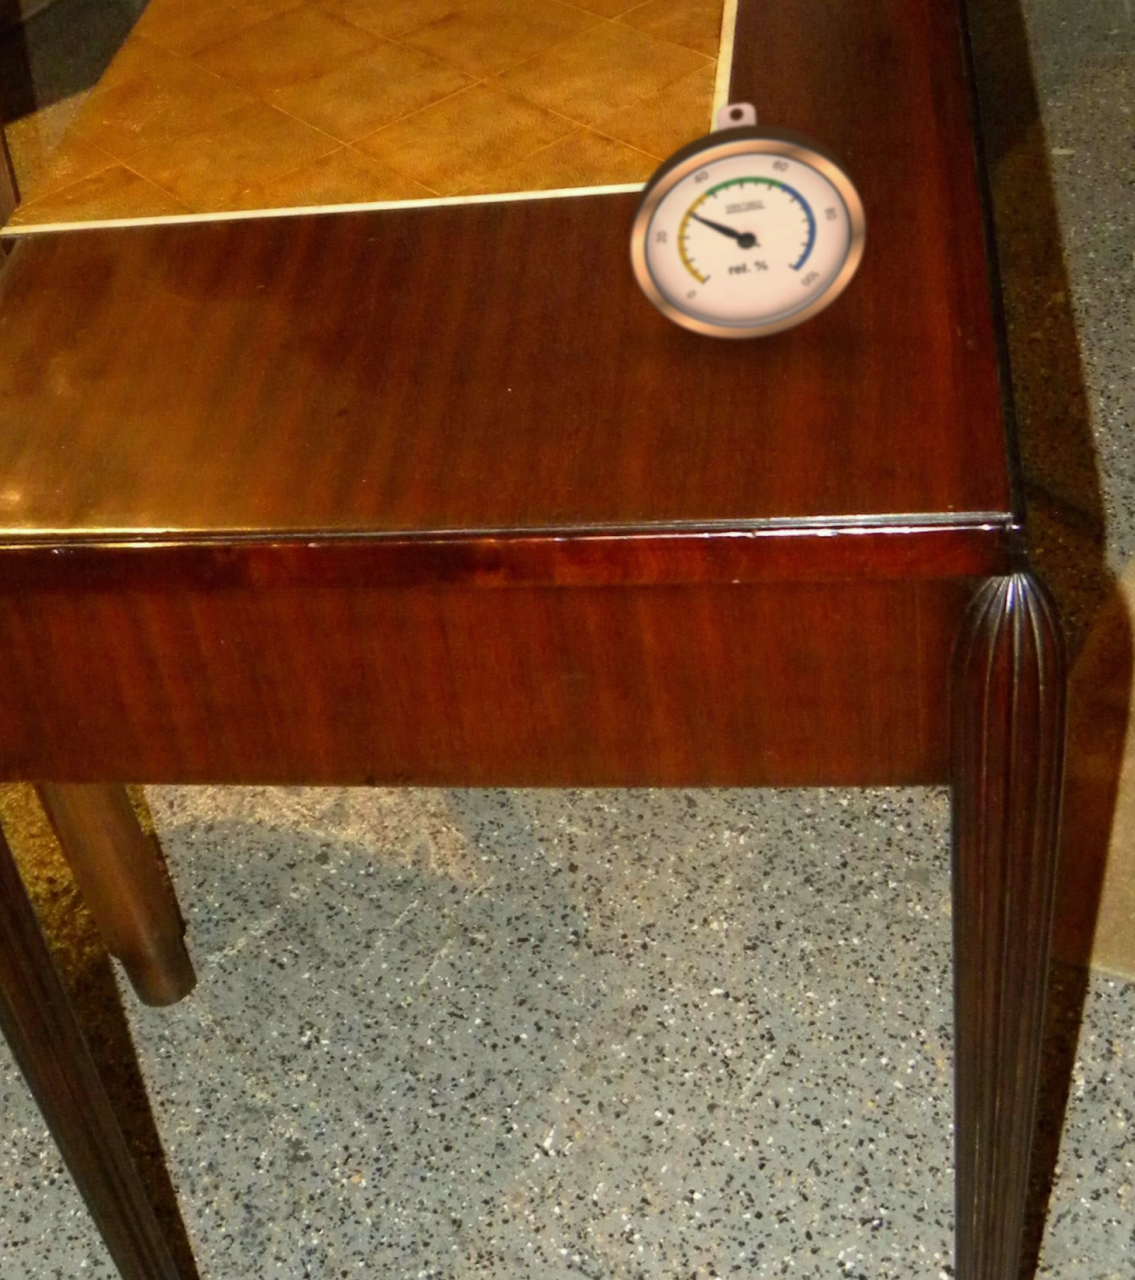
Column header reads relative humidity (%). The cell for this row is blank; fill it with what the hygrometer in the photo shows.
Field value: 30 %
